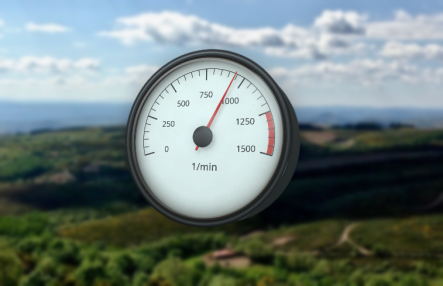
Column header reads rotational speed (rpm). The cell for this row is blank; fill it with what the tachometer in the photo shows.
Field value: 950 rpm
